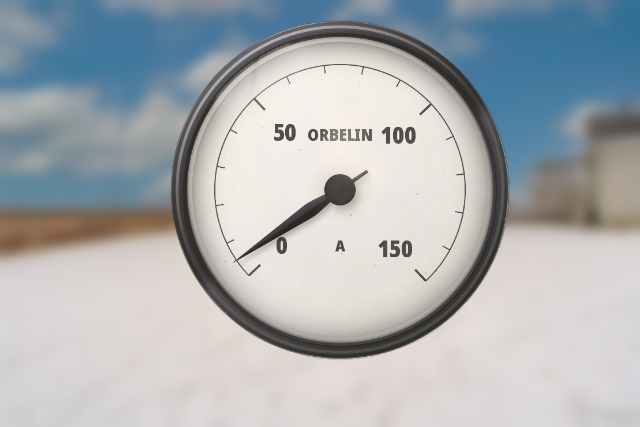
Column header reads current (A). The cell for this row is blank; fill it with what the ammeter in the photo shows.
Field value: 5 A
